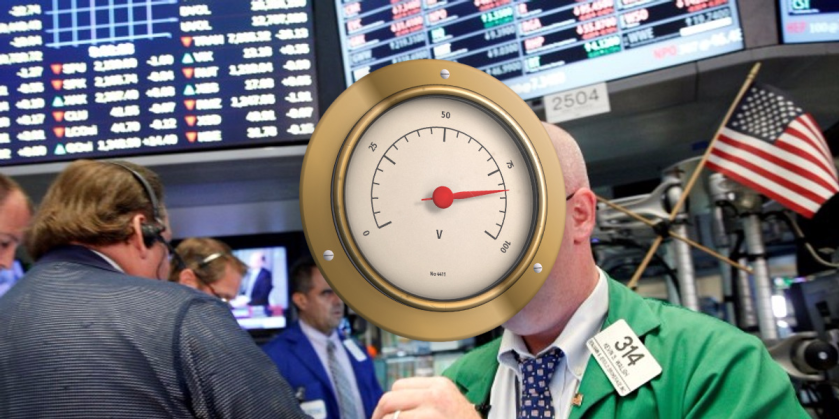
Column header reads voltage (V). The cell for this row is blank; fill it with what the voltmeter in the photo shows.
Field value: 82.5 V
